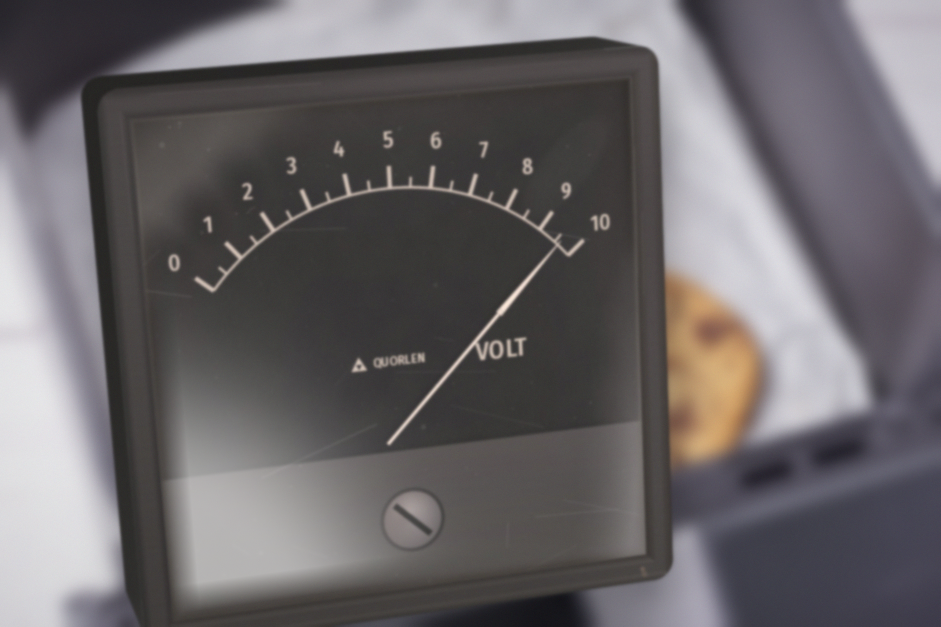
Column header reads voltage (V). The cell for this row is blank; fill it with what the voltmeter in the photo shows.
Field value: 9.5 V
